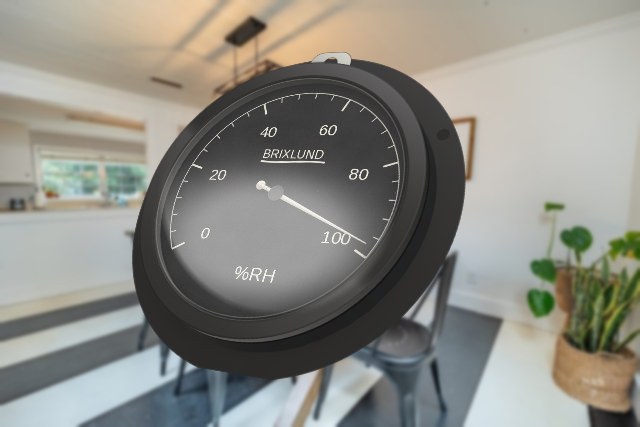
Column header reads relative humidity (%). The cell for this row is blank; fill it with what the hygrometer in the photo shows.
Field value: 98 %
